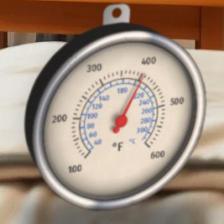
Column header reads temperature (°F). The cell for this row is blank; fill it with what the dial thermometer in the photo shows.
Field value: 400 °F
